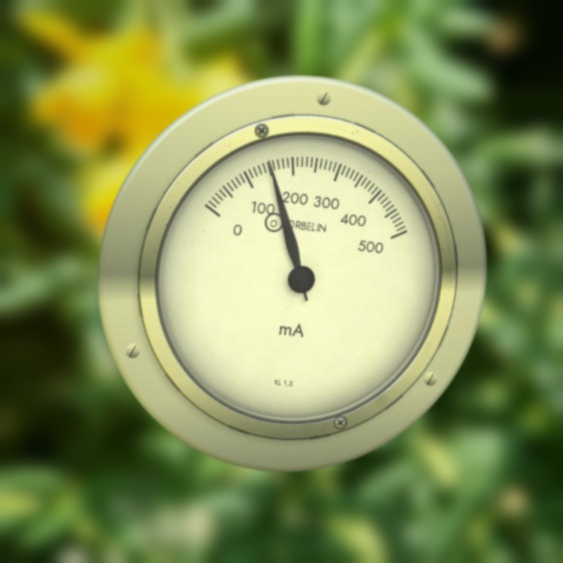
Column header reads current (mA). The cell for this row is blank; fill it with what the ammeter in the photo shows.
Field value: 150 mA
